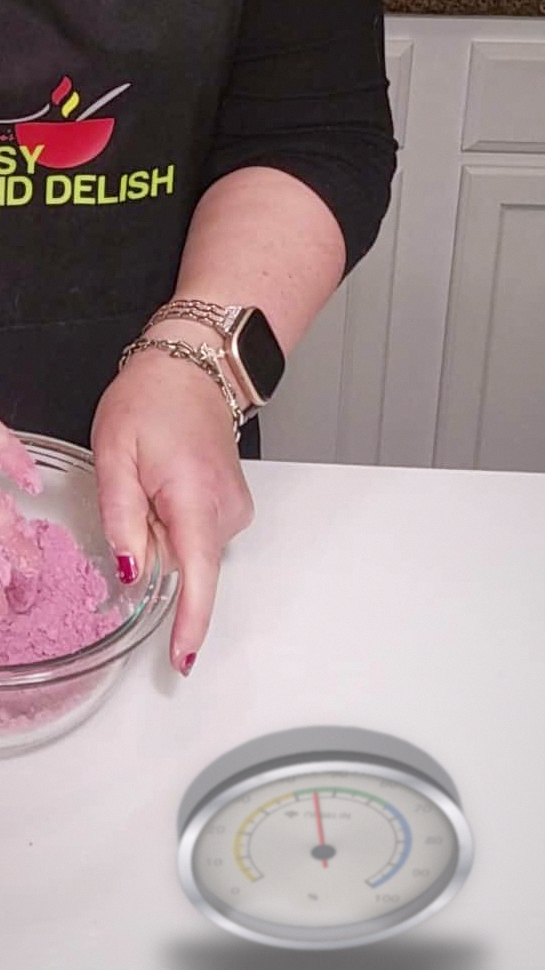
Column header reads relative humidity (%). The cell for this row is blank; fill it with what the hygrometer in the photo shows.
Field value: 45 %
